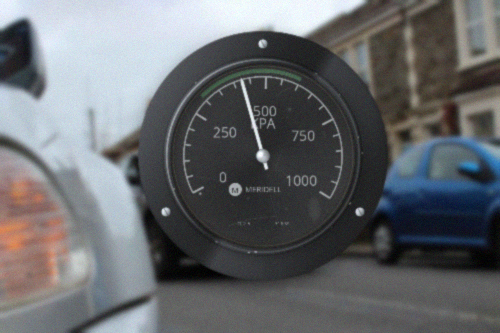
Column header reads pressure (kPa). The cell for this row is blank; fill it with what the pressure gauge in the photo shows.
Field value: 425 kPa
